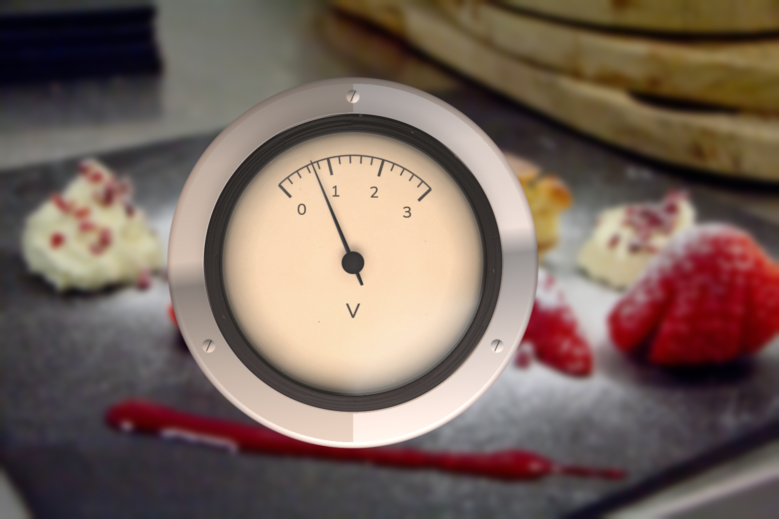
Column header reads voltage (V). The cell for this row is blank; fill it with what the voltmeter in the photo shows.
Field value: 0.7 V
